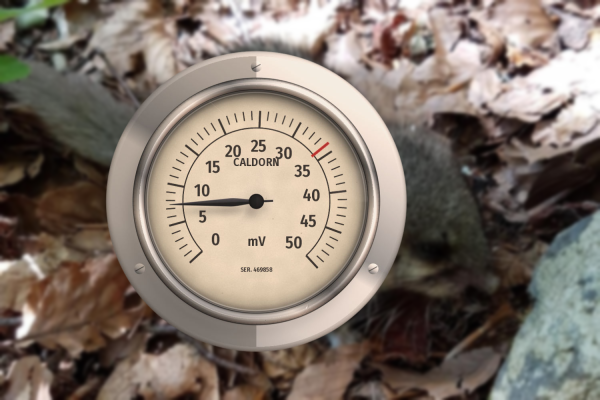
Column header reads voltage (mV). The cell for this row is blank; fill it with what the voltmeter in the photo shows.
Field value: 7.5 mV
